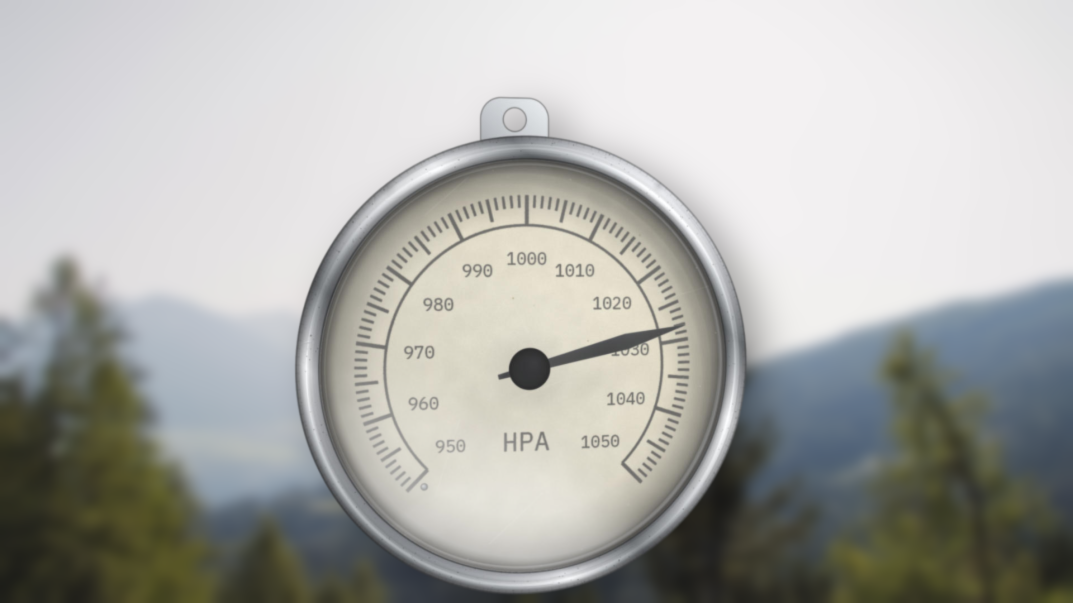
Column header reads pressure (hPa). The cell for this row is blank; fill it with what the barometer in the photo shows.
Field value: 1028 hPa
